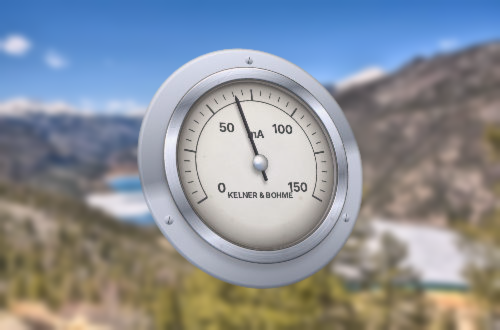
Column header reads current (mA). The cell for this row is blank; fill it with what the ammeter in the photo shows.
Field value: 65 mA
